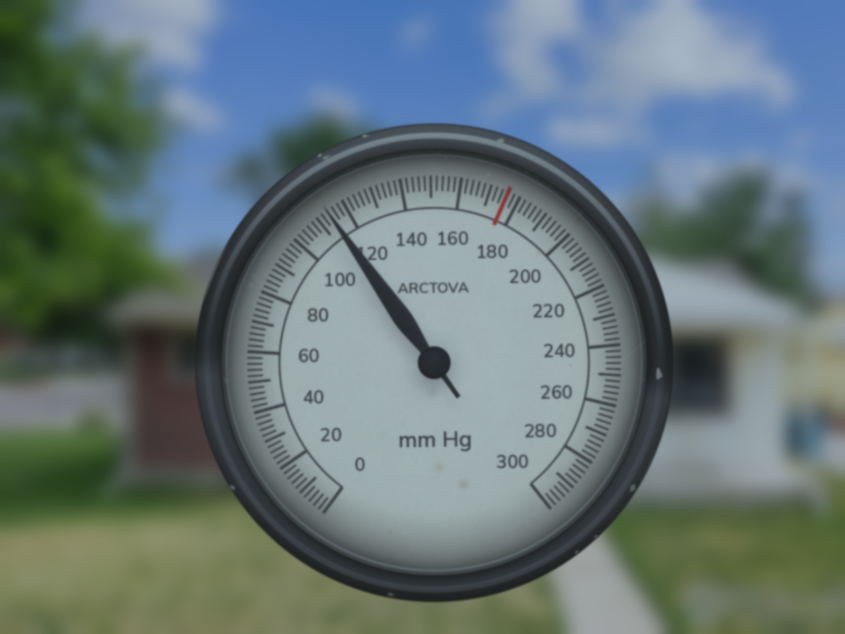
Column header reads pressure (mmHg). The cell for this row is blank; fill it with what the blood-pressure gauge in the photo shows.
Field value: 114 mmHg
